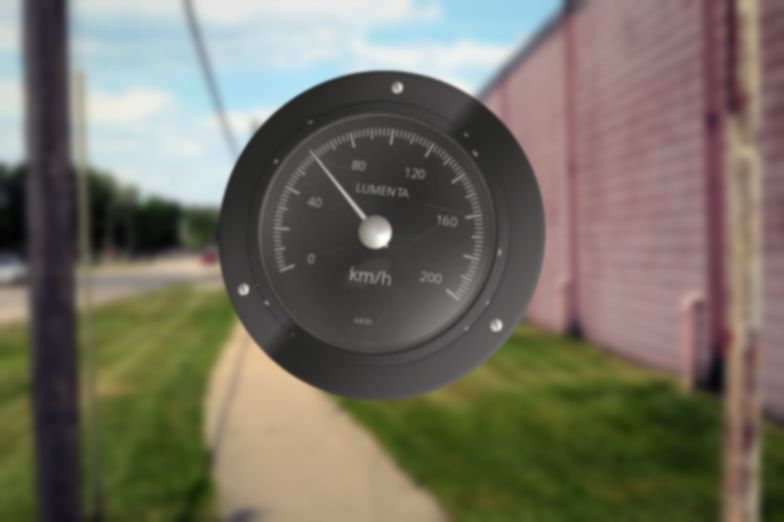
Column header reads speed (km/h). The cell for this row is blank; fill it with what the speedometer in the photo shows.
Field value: 60 km/h
